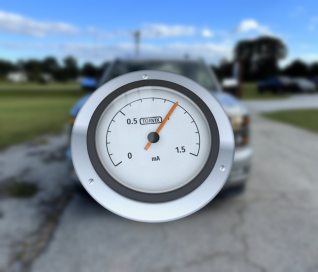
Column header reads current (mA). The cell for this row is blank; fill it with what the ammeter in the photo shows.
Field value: 1 mA
